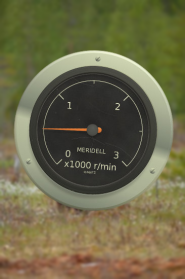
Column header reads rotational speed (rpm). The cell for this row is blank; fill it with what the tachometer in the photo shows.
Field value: 500 rpm
